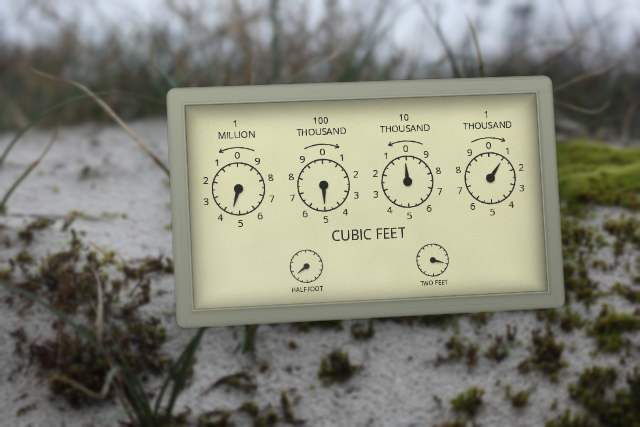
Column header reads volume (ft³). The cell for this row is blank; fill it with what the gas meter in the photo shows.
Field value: 450100 ft³
